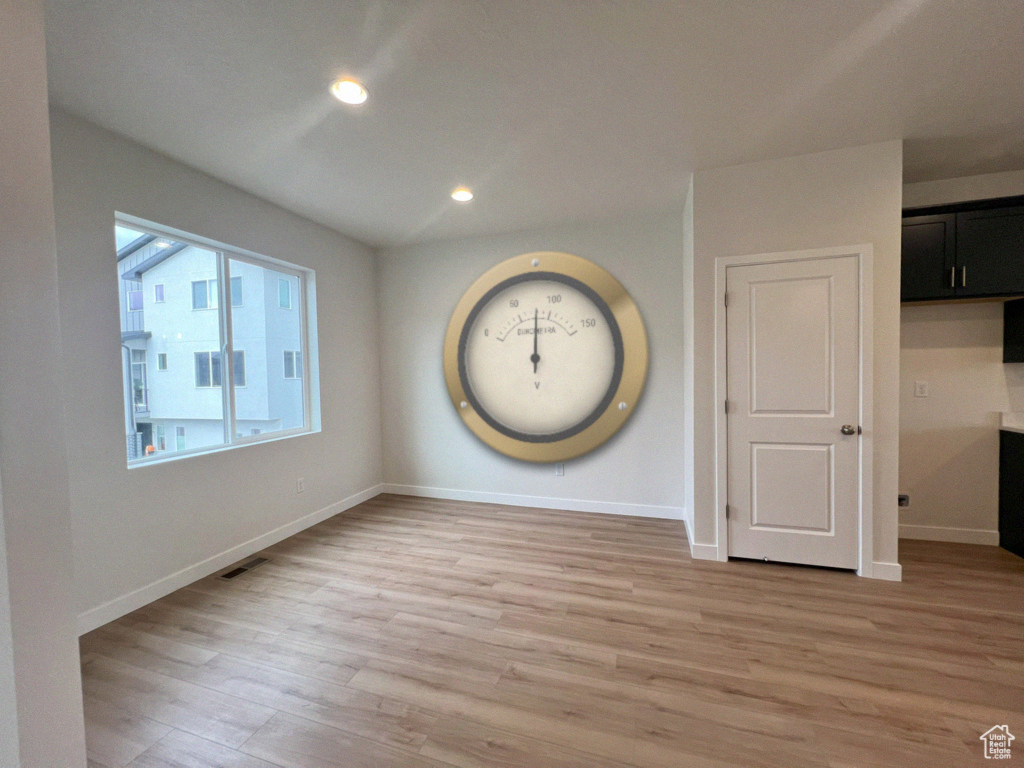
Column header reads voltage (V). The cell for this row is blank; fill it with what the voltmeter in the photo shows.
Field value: 80 V
